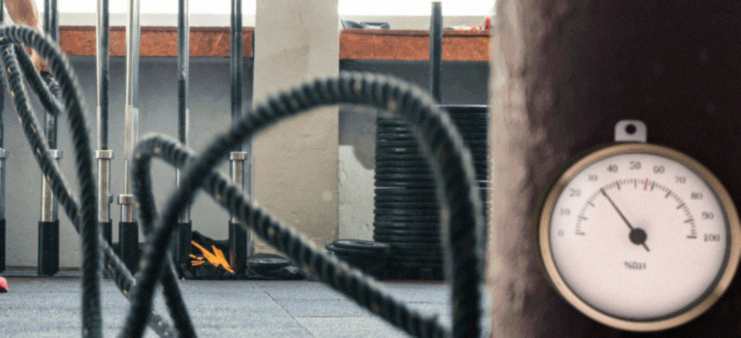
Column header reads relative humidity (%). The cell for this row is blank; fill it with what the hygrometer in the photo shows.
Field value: 30 %
